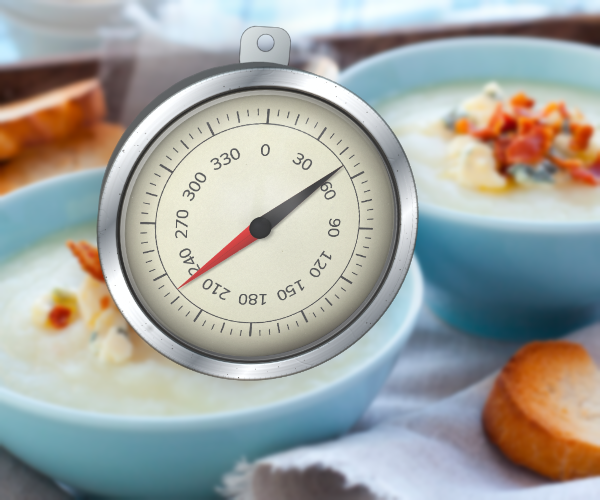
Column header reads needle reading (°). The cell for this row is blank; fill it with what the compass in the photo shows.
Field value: 230 °
